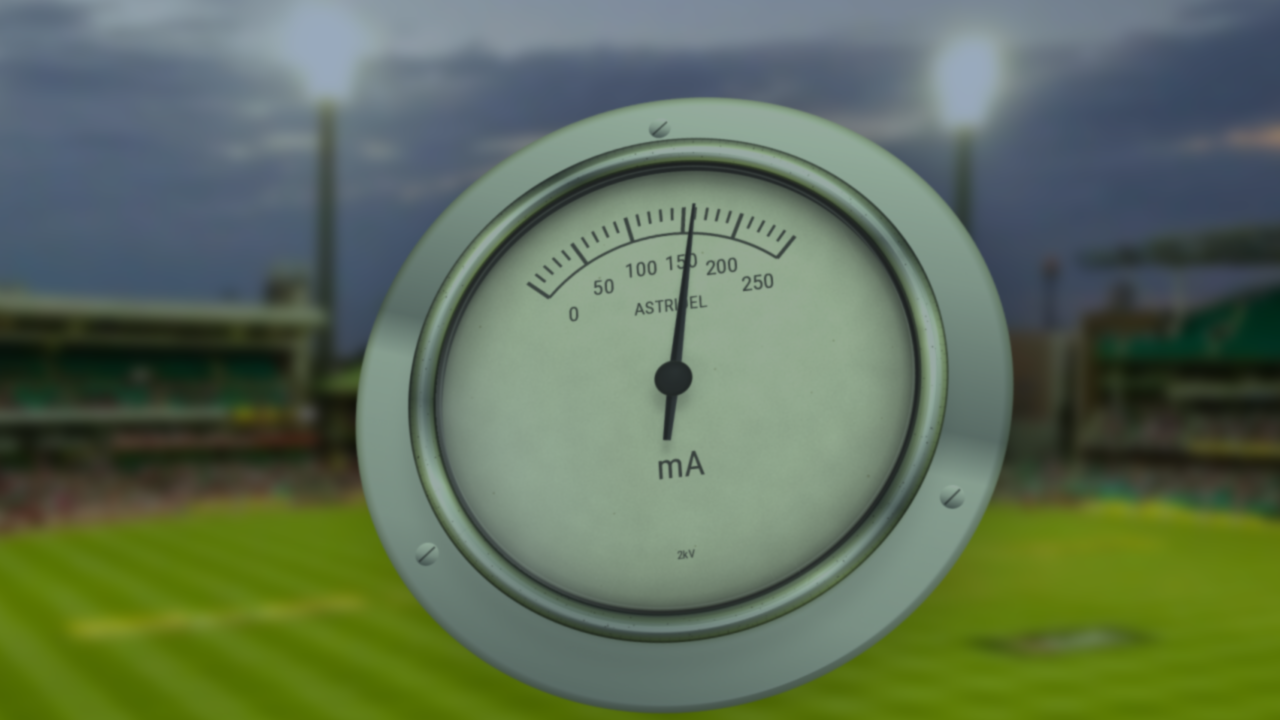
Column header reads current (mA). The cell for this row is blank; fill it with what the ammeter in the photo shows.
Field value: 160 mA
